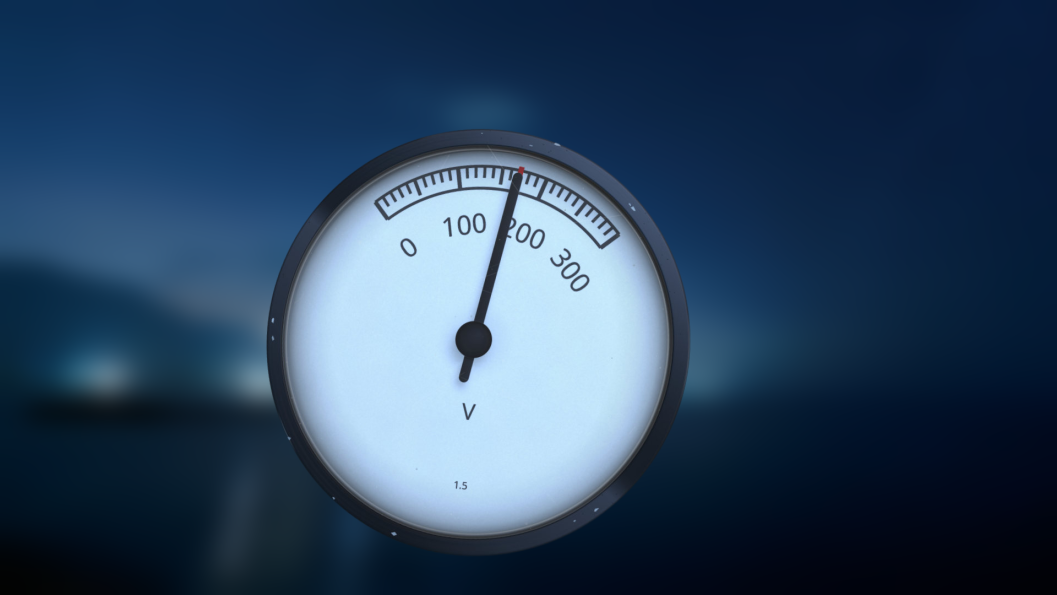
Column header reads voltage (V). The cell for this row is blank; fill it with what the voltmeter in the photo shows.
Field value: 170 V
